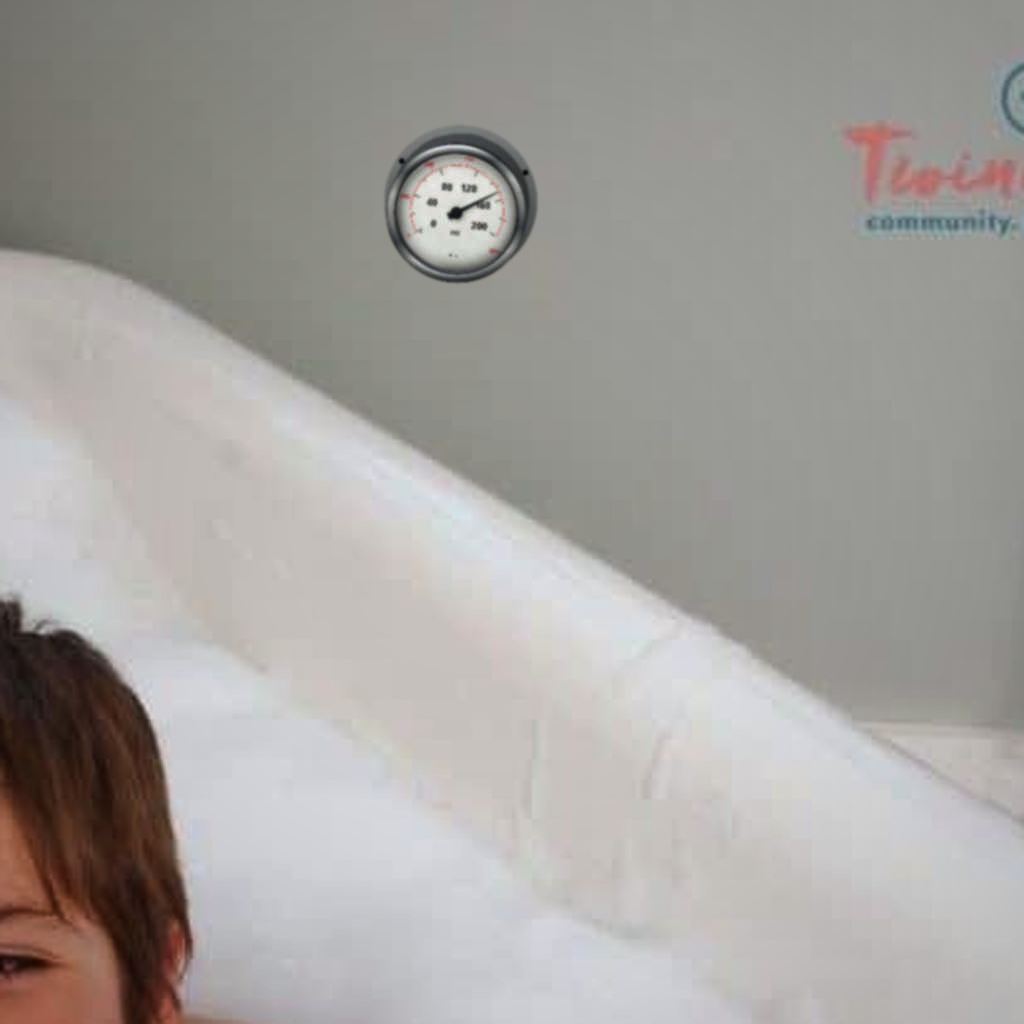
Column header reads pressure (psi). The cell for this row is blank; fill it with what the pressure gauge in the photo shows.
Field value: 150 psi
